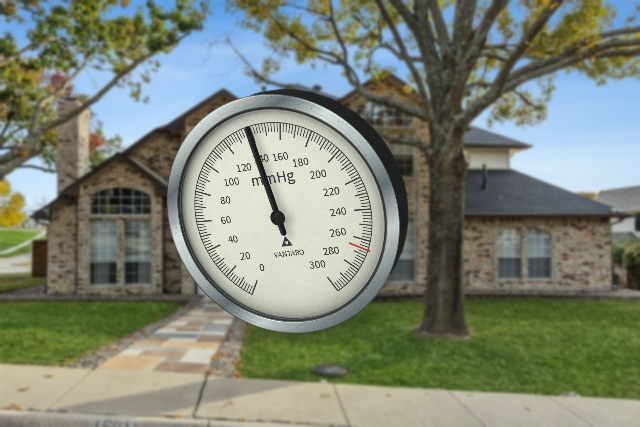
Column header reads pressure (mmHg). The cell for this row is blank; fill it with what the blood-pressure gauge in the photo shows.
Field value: 140 mmHg
